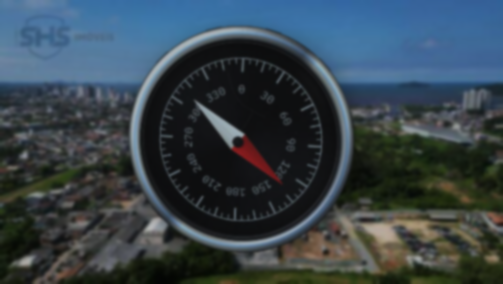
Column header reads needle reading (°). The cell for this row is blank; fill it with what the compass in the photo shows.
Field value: 130 °
